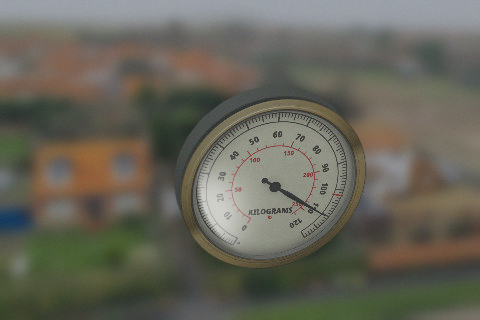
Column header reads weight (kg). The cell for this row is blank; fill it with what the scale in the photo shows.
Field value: 110 kg
